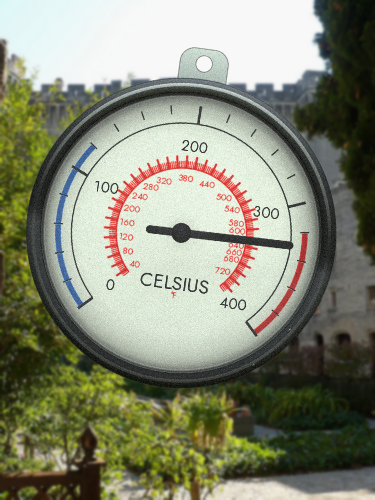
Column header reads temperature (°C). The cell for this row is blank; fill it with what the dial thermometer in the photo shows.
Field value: 330 °C
